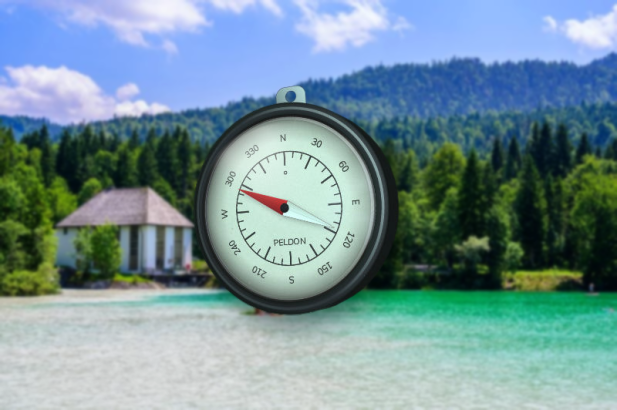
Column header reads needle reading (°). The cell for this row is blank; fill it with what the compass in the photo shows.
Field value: 295 °
